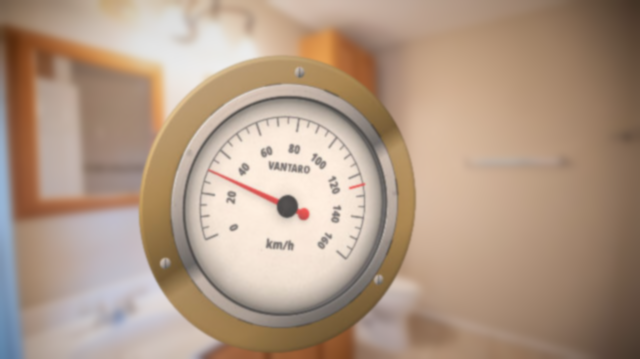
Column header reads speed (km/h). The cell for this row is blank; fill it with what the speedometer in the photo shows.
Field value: 30 km/h
